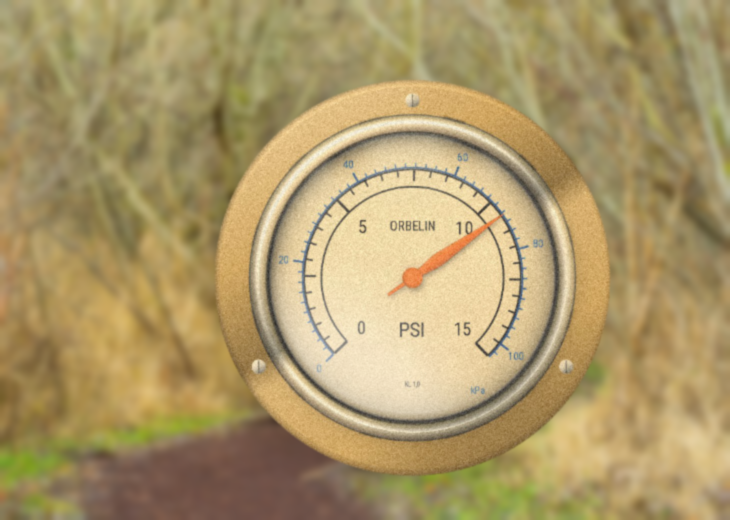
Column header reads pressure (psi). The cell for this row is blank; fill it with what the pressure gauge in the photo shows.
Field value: 10.5 psi
